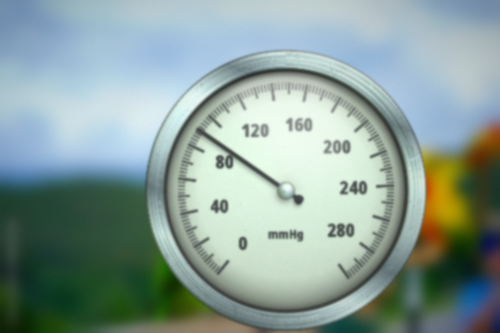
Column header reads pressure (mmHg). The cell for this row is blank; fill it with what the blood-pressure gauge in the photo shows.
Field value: 90 mmHg
